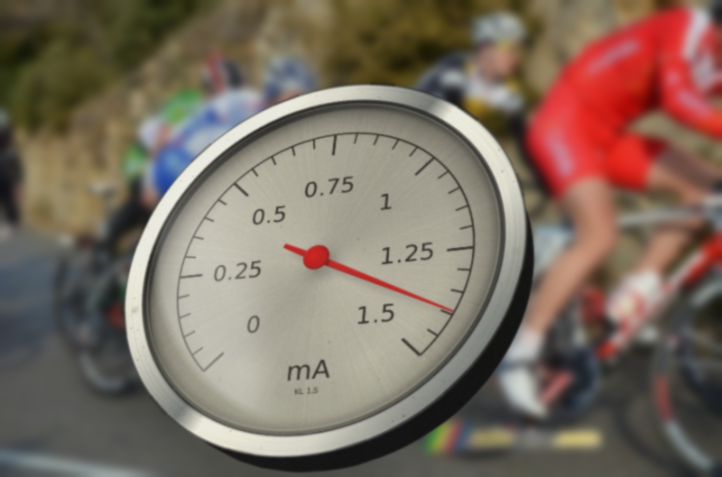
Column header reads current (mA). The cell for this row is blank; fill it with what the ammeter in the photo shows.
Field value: 1.4 mA
